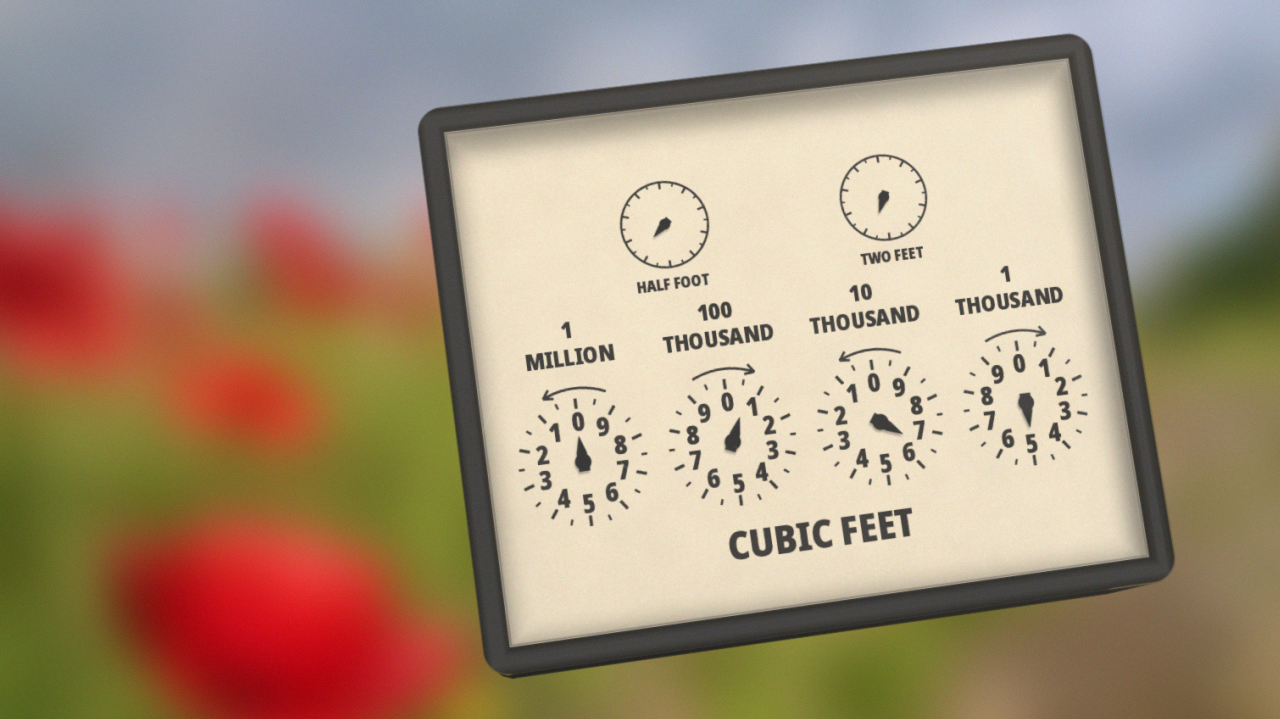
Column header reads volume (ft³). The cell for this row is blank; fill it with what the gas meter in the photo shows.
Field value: 6500 ft³
